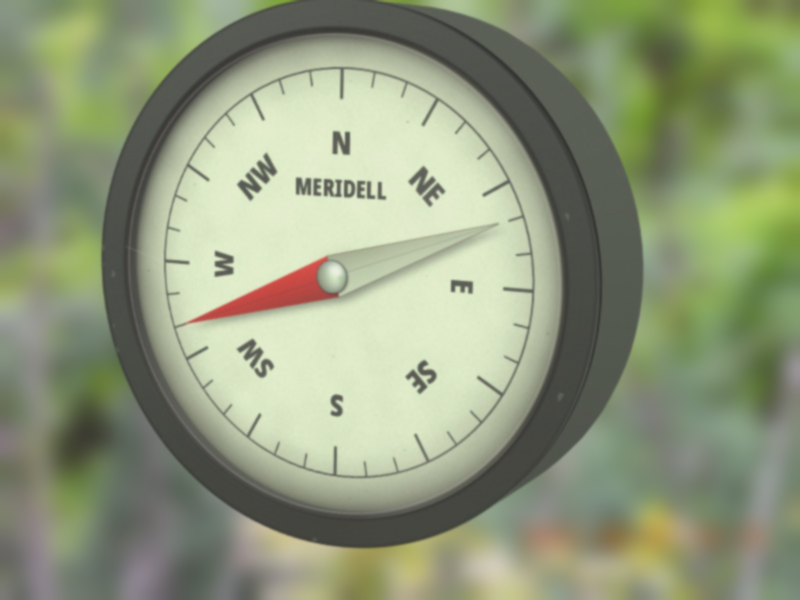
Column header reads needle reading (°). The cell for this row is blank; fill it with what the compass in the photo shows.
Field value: 250 °
